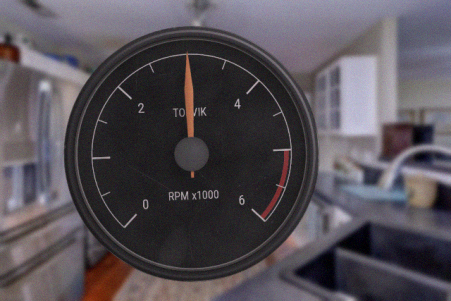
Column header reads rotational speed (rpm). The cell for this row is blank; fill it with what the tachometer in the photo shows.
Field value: 3000 rpm
